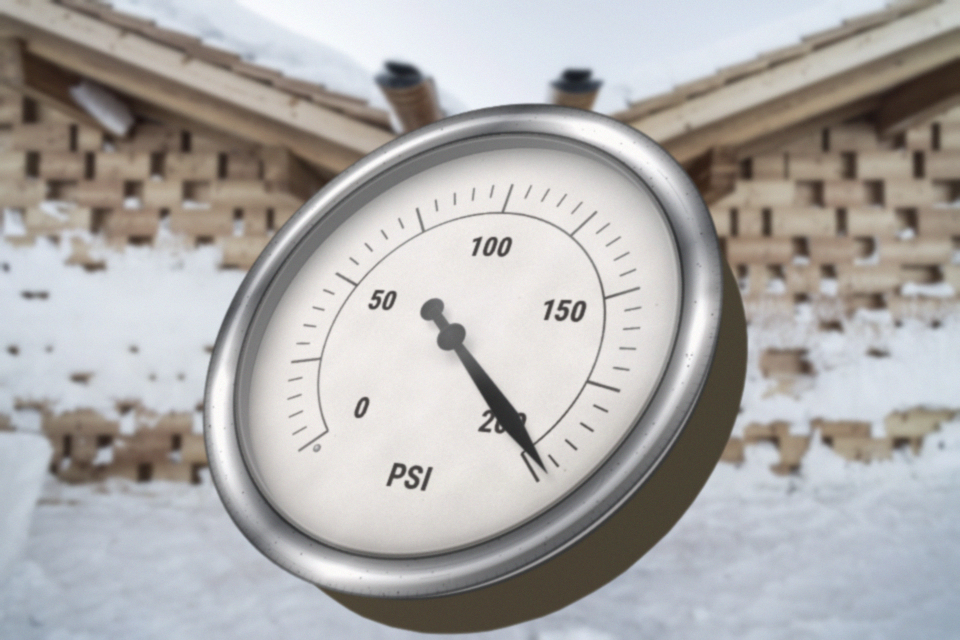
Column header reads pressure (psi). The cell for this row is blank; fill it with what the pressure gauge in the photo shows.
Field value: 197.5 psi
